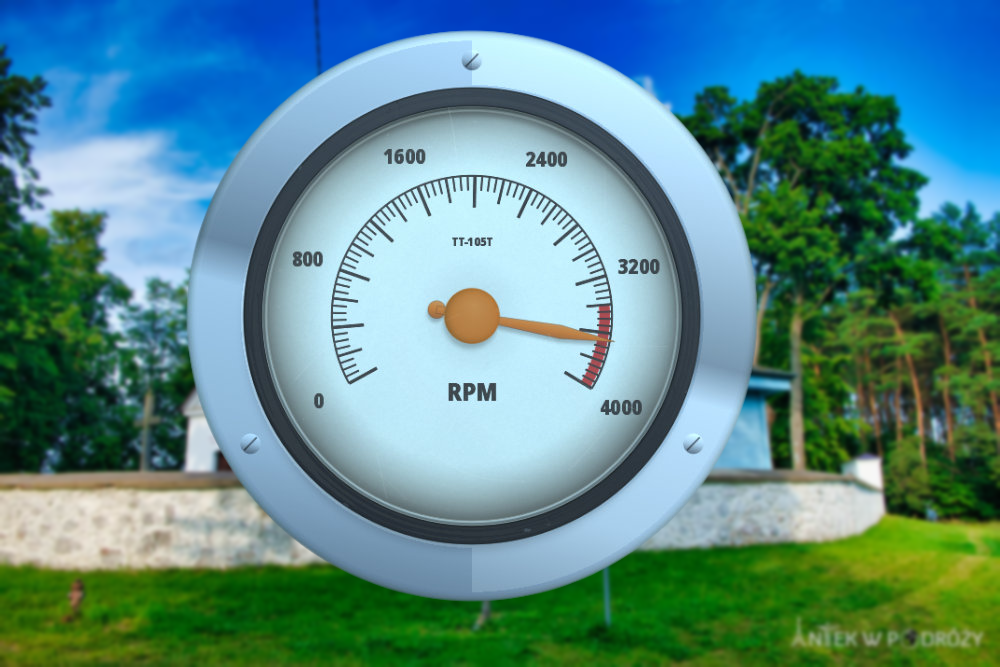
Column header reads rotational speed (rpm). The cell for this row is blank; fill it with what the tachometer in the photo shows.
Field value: 3650 rpm
